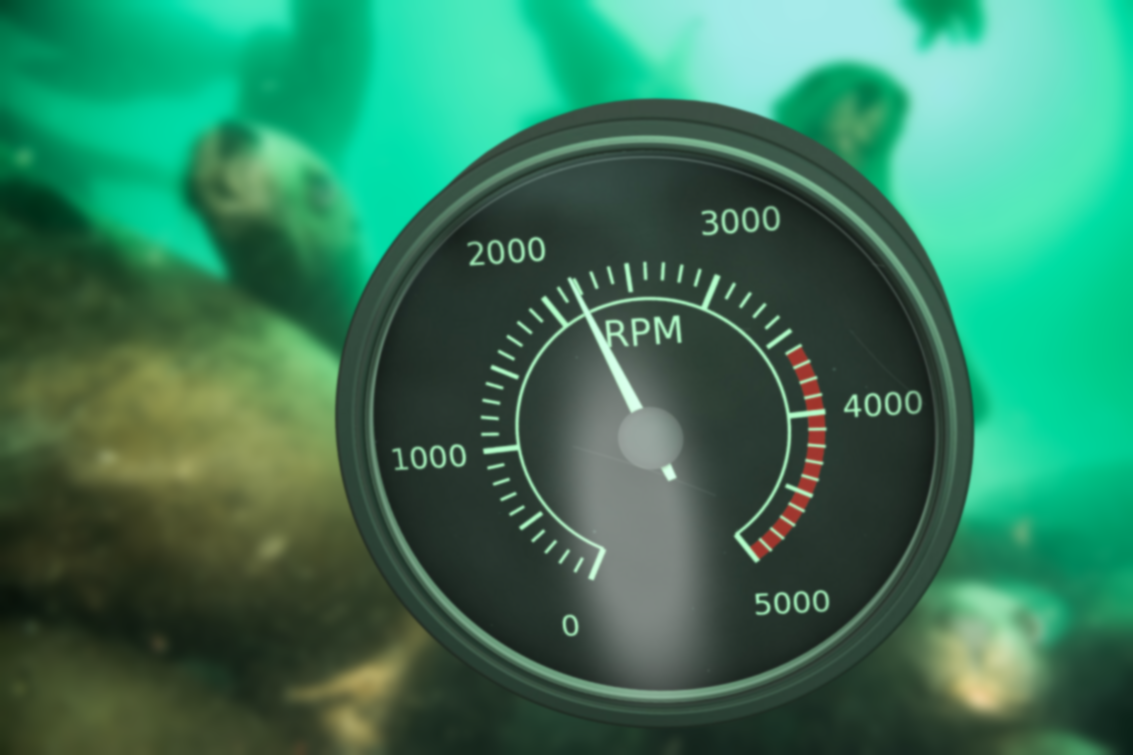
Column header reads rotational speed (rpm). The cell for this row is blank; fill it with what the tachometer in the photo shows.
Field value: 2200 rpm
